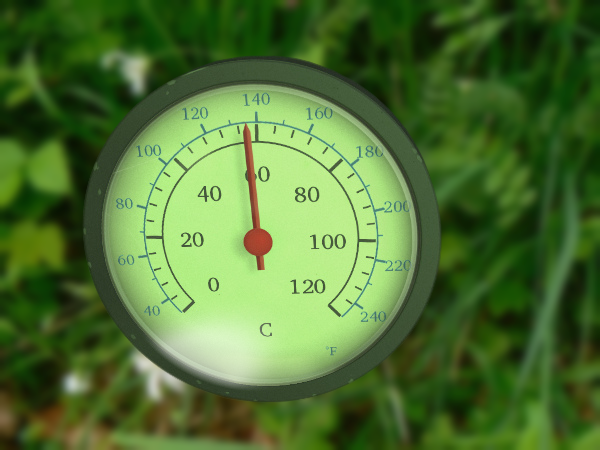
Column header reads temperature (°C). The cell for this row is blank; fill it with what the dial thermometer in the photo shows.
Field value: 58 °C
